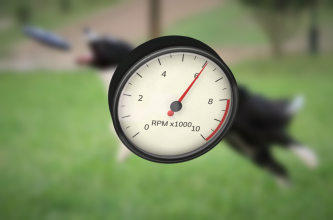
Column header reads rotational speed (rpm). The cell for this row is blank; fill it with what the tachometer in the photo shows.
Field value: 6000 rpm
